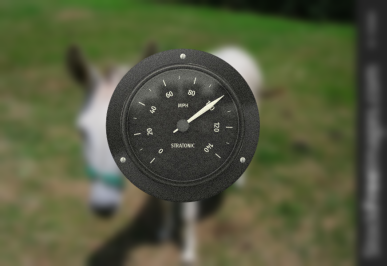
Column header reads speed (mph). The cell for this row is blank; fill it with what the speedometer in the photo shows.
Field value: 100 mph
